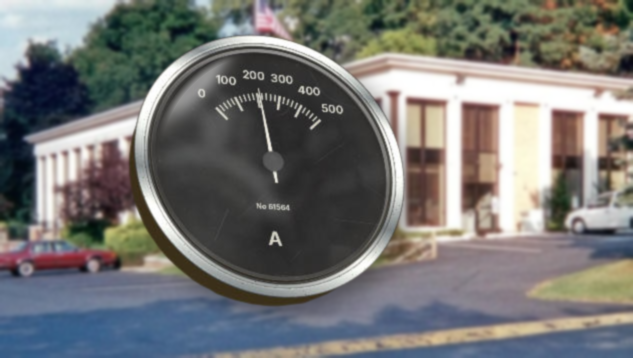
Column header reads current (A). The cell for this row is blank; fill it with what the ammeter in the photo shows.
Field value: 200 A
